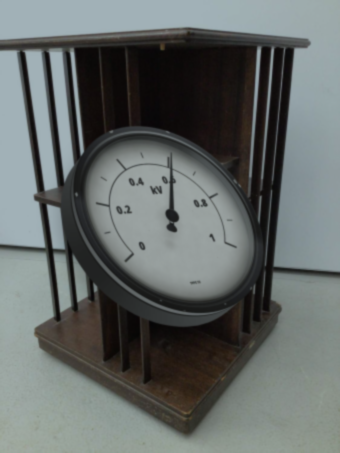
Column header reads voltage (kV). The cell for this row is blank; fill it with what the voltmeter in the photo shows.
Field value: 0.6 kV
